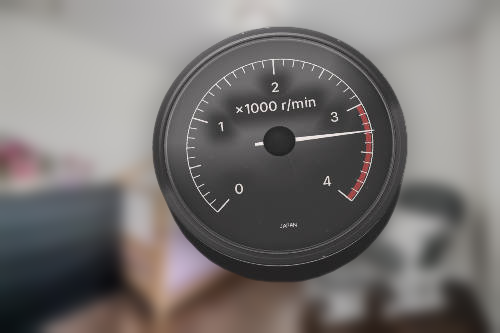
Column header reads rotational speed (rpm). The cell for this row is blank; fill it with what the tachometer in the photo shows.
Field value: 3300 rpm
